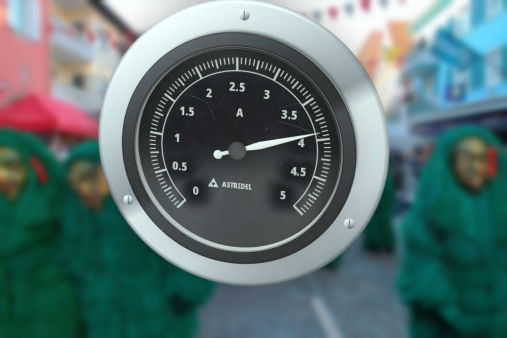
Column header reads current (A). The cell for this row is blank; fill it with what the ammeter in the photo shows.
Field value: 3.9 A
